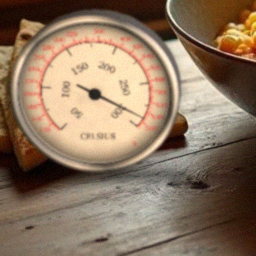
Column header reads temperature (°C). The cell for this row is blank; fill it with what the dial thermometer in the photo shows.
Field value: 287.5 °C
